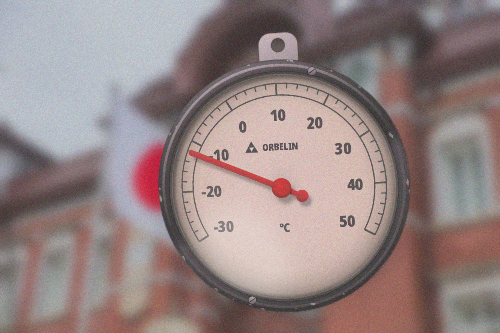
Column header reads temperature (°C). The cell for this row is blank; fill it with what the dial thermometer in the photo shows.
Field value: -12 °C
